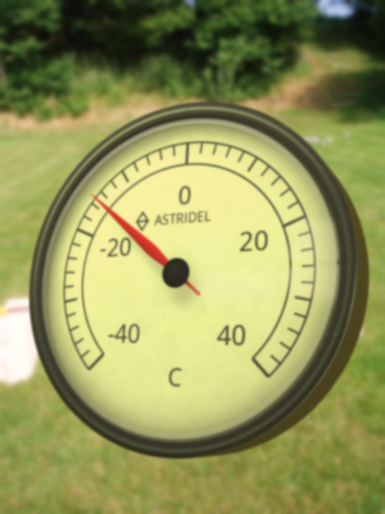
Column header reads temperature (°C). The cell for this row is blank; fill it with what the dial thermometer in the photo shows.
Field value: -15 °C
